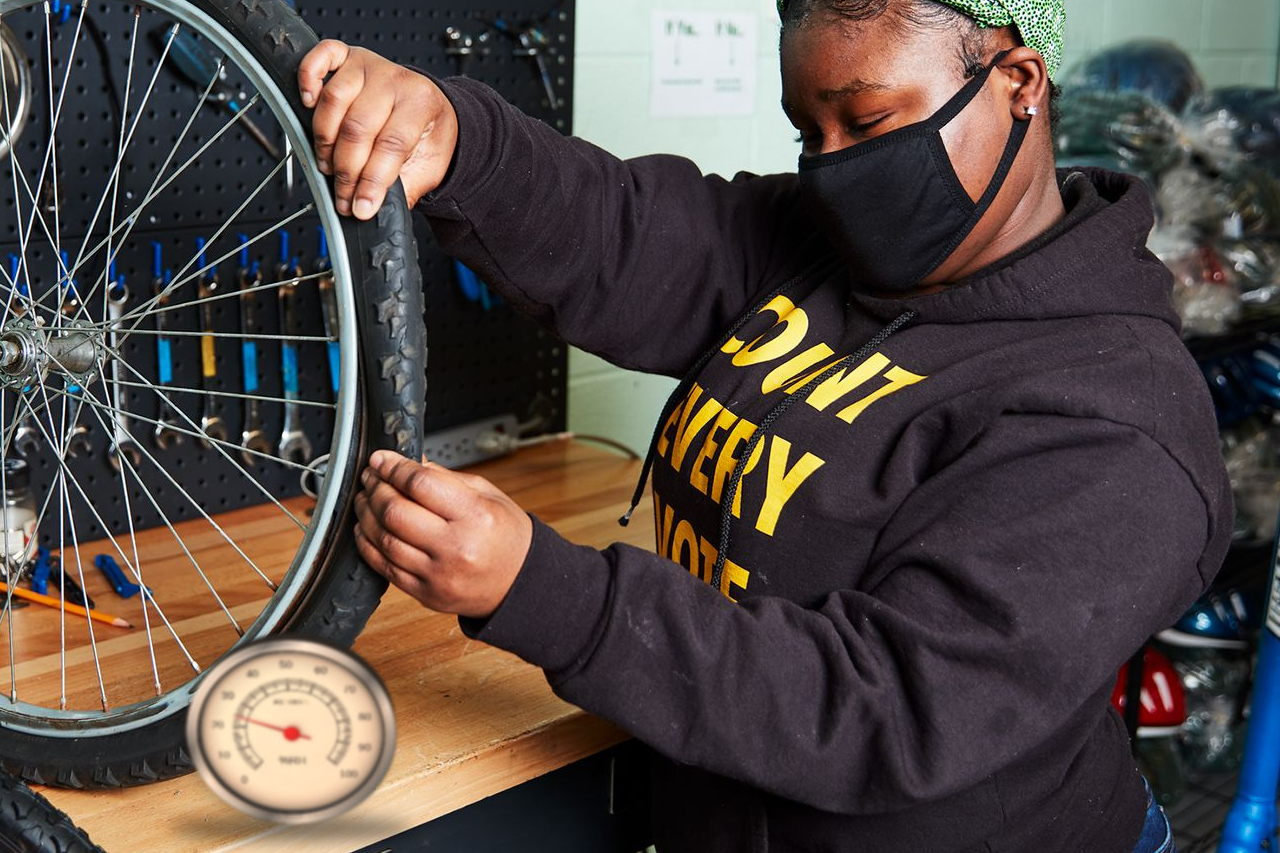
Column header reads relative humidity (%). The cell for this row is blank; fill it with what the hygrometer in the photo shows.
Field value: 25 %
